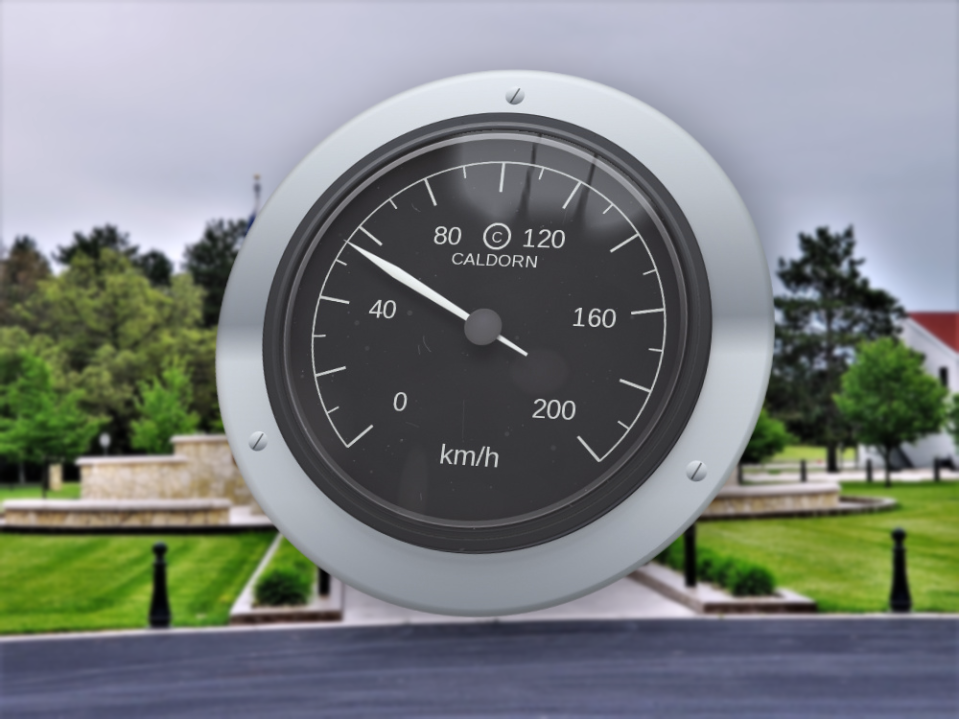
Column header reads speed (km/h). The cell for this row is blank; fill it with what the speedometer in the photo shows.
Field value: 55 km/h
